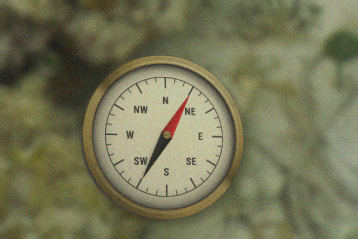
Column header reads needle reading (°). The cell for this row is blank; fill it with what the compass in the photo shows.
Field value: 30 °
